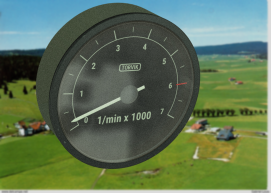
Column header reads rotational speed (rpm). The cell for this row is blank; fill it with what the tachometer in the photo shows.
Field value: 250 rpm
